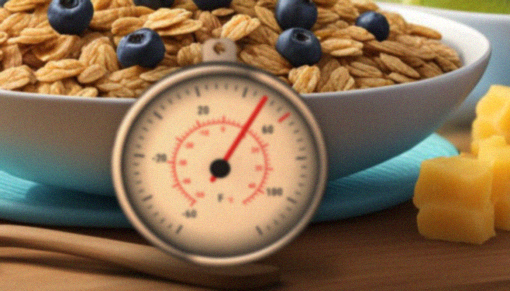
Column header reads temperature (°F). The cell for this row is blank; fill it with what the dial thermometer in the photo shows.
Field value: 48 °F
